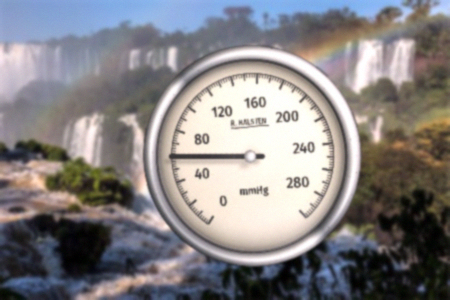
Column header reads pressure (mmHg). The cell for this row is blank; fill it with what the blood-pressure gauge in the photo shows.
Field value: 60 mmHg
